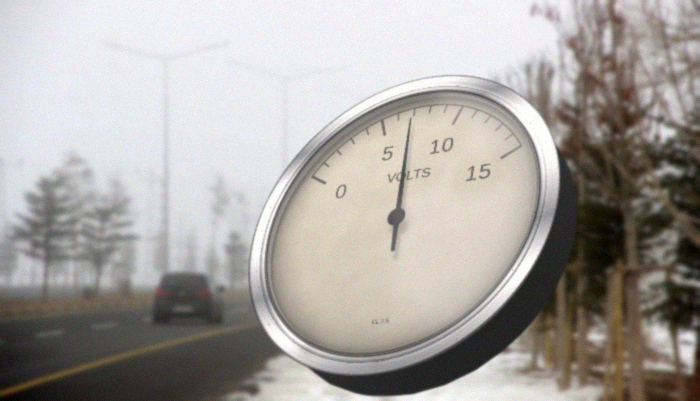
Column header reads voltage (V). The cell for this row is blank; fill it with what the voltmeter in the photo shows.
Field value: 7 V
